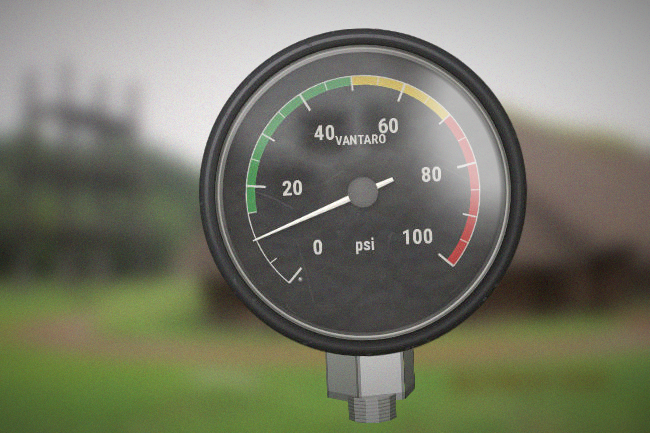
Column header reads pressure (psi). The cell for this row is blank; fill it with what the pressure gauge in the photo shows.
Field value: 10 psi
